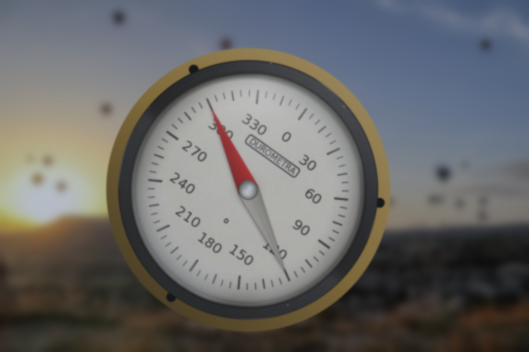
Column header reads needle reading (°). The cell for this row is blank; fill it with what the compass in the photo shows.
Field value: 300 °
